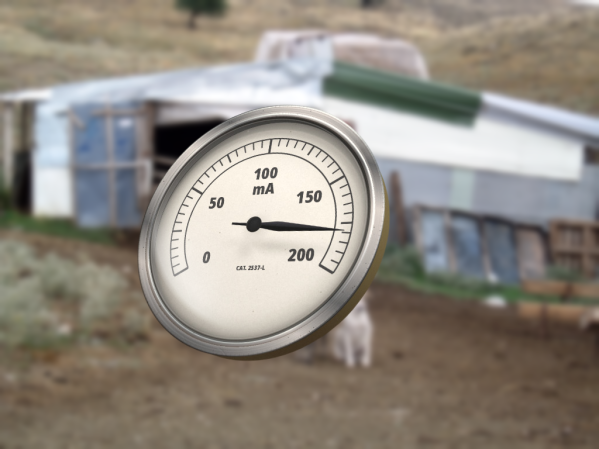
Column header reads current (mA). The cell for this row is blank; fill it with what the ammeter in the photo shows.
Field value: 180 mA
